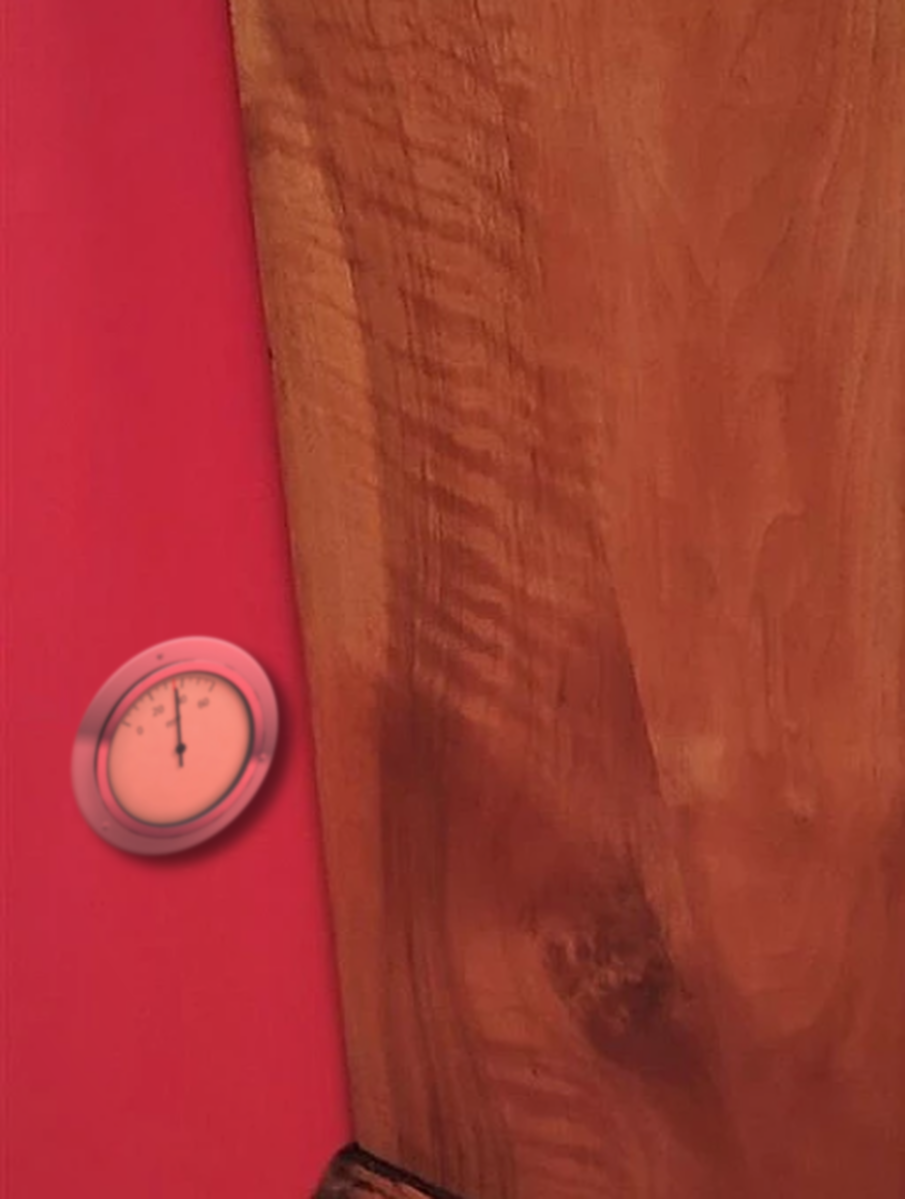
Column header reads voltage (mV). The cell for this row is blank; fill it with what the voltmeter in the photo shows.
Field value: 35 mV
